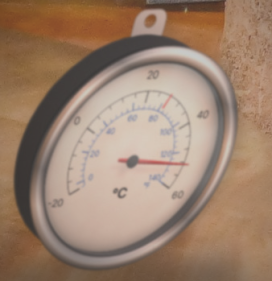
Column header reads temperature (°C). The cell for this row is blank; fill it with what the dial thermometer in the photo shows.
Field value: 52 °C
